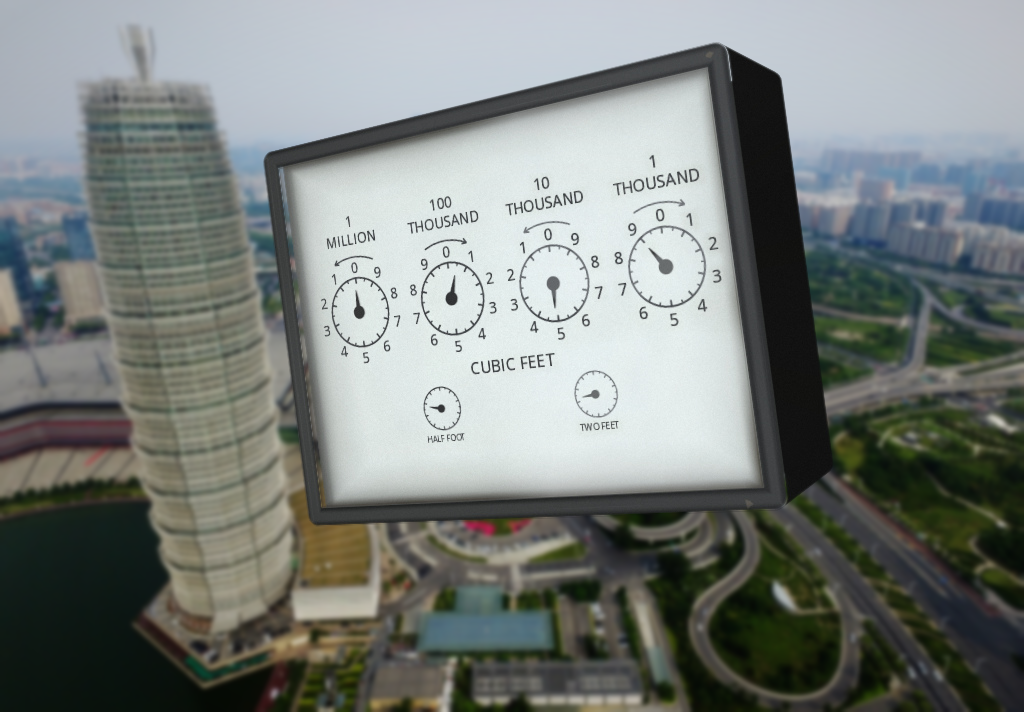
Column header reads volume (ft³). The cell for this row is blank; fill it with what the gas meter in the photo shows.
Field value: 4900 ft³
